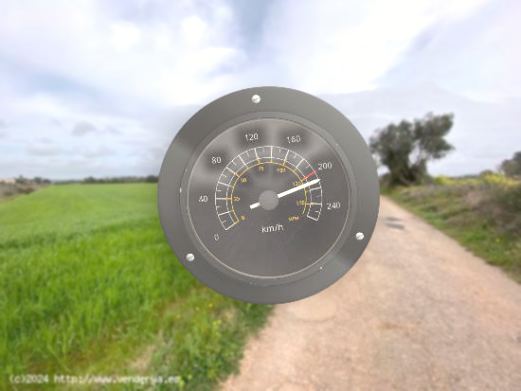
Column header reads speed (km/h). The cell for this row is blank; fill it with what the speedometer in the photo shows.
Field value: 210 km/h
